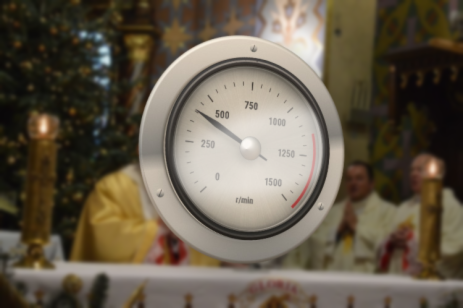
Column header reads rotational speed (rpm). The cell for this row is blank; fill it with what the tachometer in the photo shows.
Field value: 400 rpm
